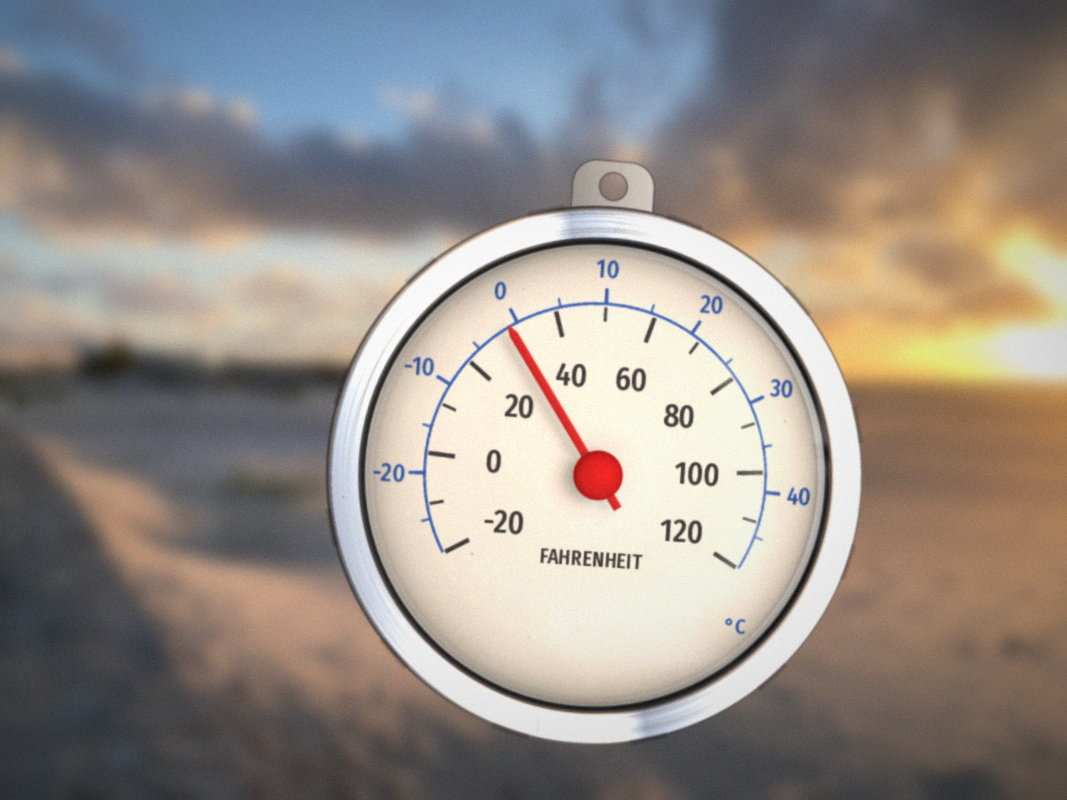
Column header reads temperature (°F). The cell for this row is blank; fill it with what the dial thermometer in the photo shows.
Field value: 30 °F
